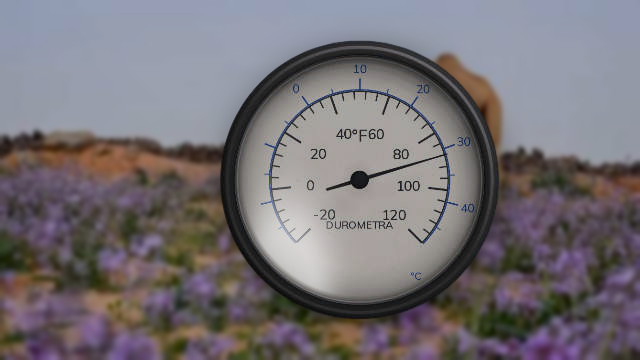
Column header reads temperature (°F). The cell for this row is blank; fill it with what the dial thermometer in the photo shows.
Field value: 88 °F
